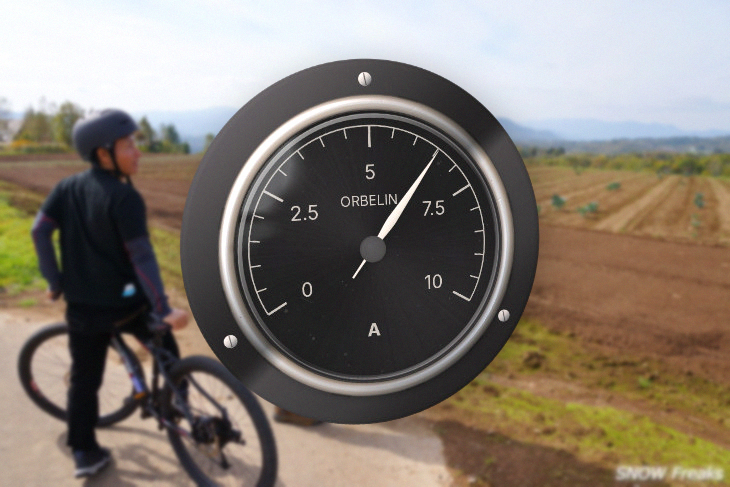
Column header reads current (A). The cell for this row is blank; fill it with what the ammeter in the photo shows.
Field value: 6.5 A
